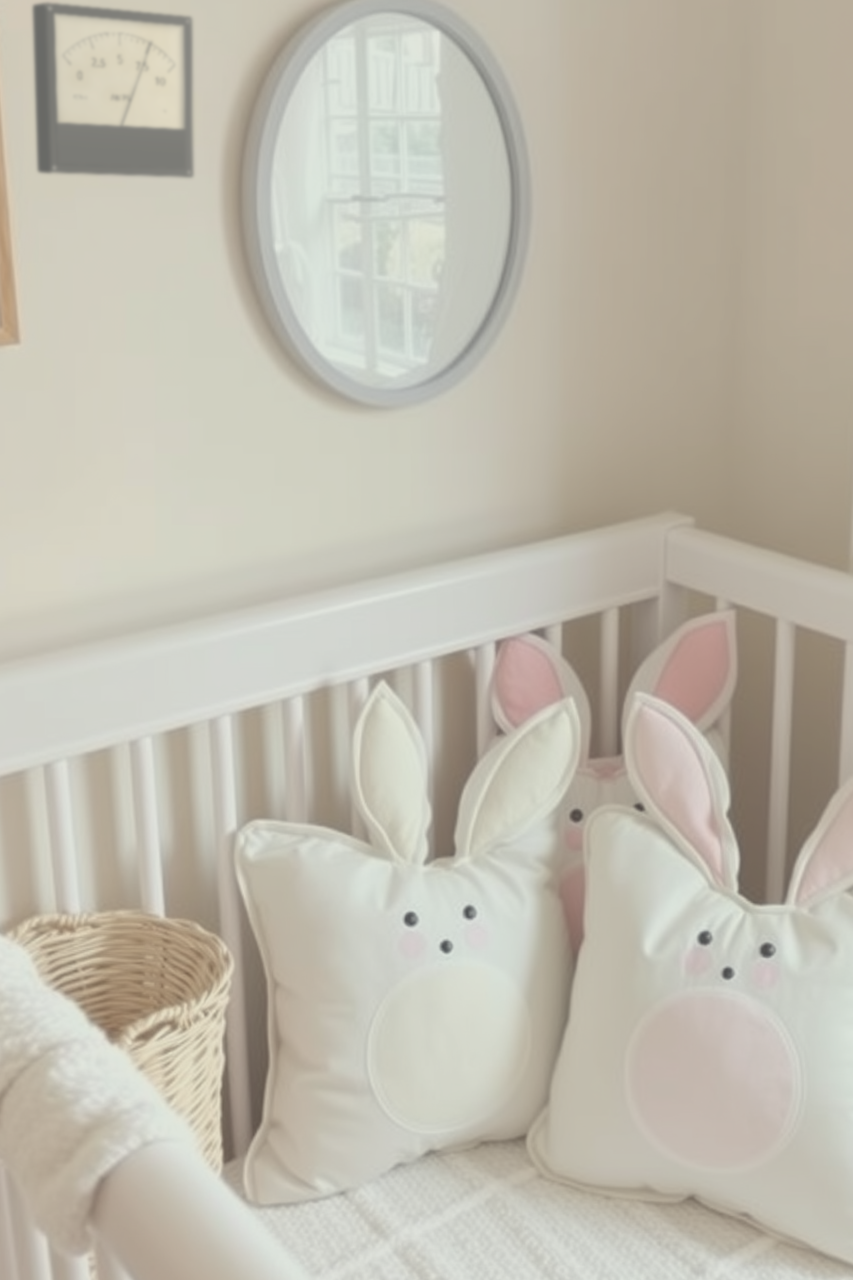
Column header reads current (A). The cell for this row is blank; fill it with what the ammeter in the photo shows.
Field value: 7.5 A
